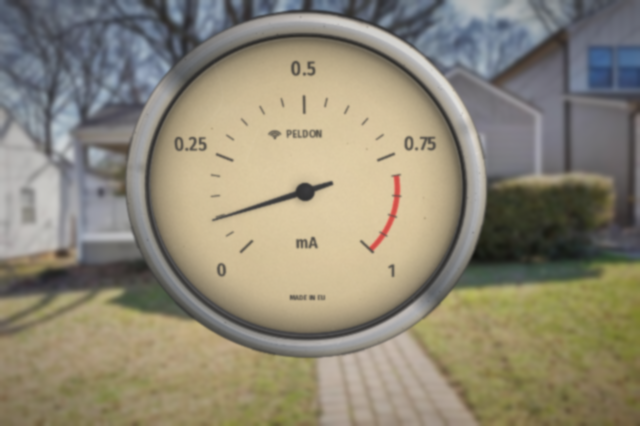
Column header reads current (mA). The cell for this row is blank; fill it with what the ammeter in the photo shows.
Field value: 0.1 mA
